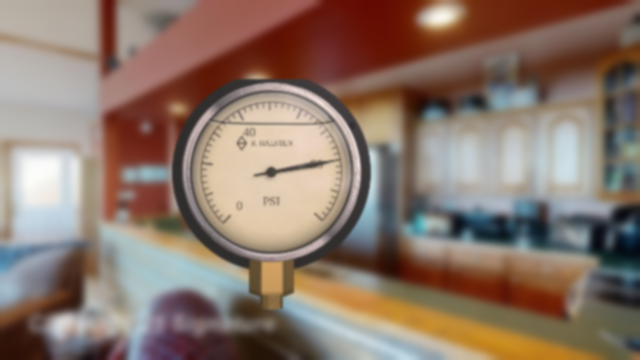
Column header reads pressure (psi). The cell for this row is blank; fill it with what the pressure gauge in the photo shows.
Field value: 80 psi
